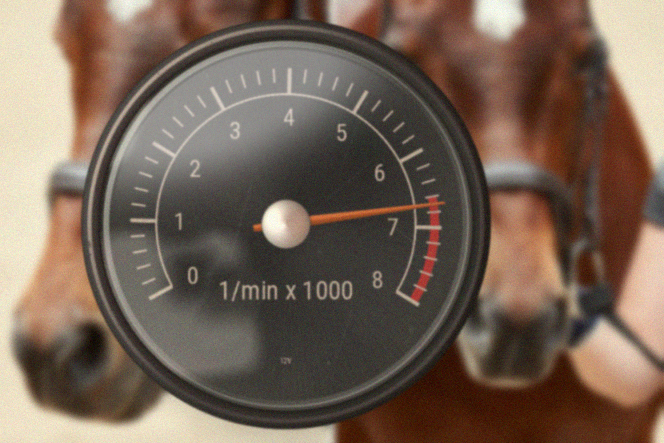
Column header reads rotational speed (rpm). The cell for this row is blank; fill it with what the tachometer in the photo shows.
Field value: 6700 rpm
